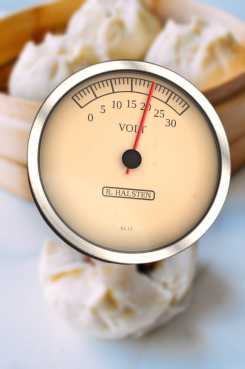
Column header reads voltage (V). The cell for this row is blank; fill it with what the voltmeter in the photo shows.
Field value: 20 V
